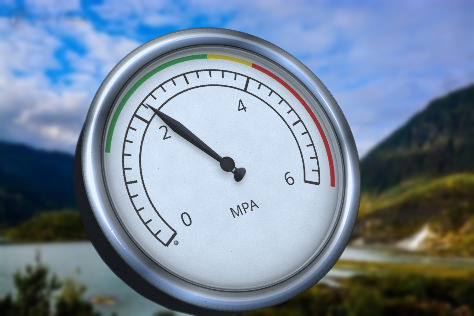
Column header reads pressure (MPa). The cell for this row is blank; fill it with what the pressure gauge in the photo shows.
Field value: 2.2 MPa
